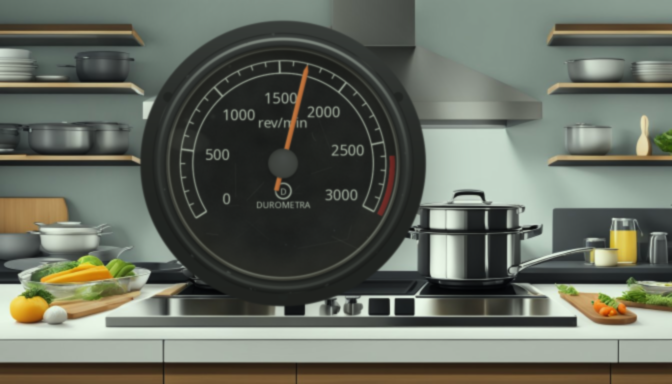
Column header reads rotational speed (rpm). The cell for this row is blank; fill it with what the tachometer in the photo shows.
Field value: 1700 rpm
